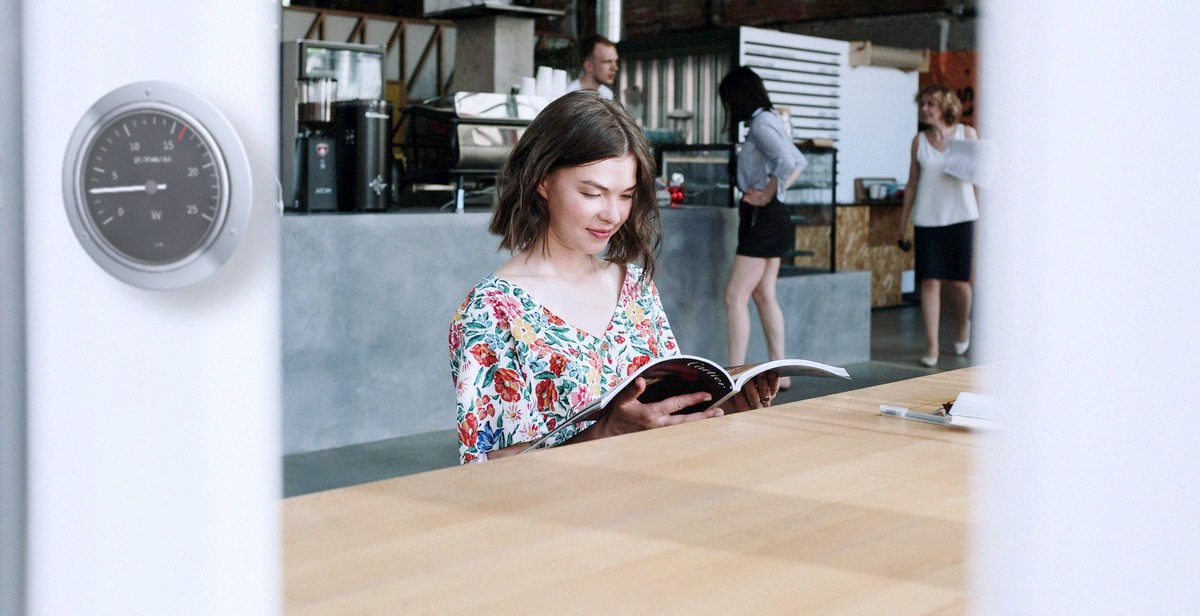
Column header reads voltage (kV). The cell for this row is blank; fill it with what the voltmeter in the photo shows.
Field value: 3 kV
